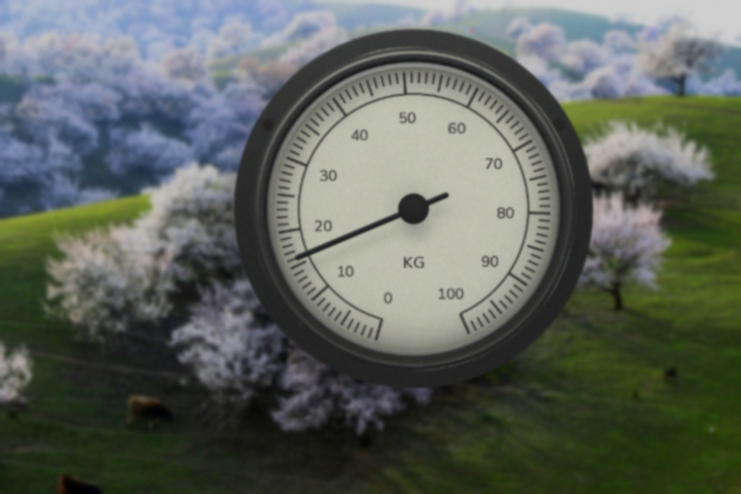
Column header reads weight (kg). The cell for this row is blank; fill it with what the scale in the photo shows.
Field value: 16 kg
